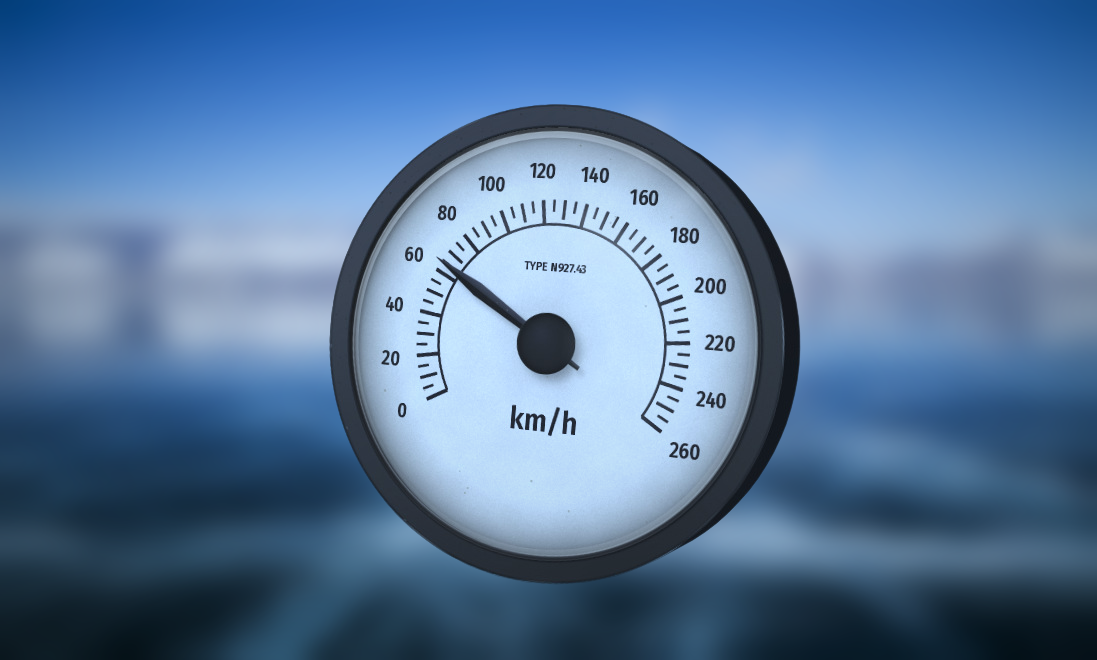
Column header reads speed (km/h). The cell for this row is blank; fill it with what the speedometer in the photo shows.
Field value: 65 km/h
